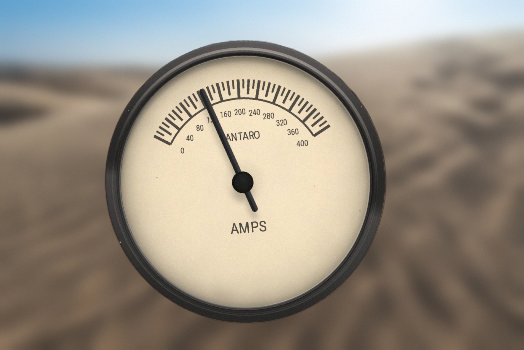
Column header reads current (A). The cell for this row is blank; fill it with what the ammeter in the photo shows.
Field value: 130 A
